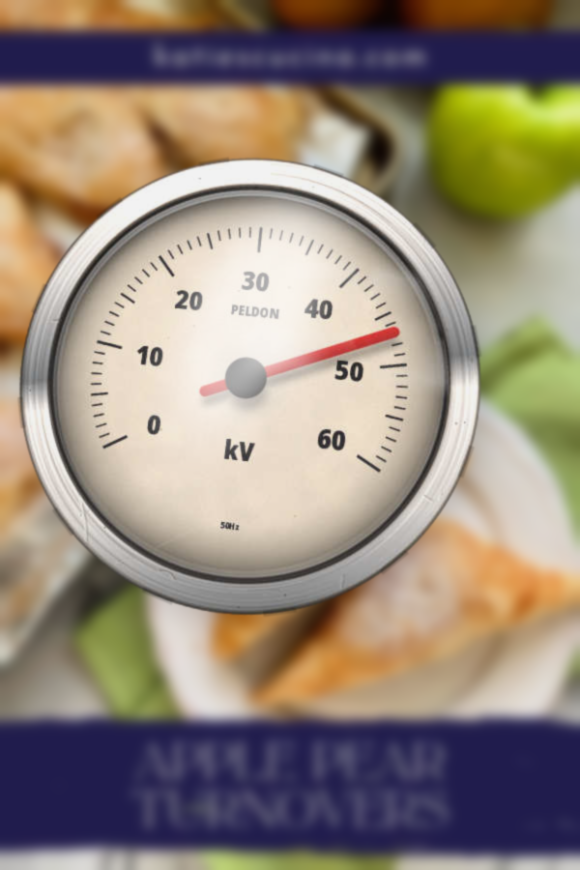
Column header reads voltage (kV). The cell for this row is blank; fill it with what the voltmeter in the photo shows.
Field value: 47 kV
